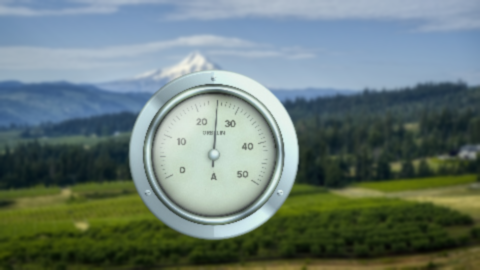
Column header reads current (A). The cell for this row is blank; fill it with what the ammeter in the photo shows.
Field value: 25 A
